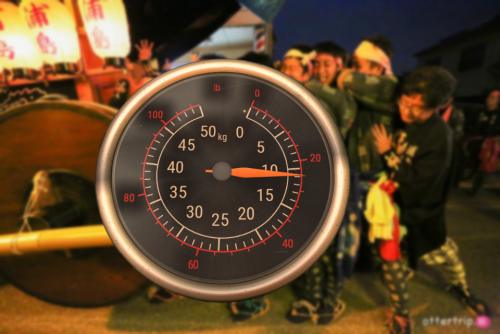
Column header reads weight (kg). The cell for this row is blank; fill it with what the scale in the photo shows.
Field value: 11 kg
